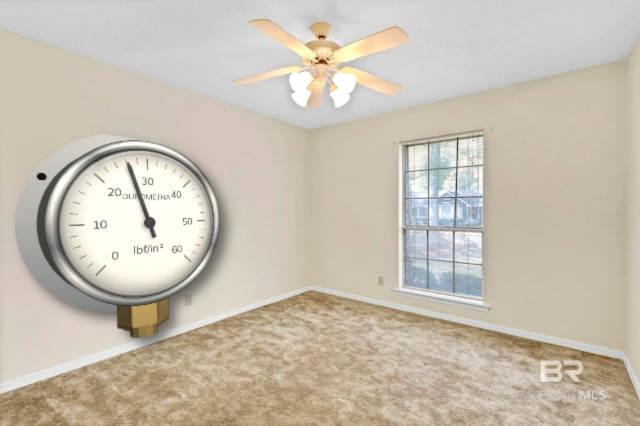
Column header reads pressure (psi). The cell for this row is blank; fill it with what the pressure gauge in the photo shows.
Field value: 26 psi
